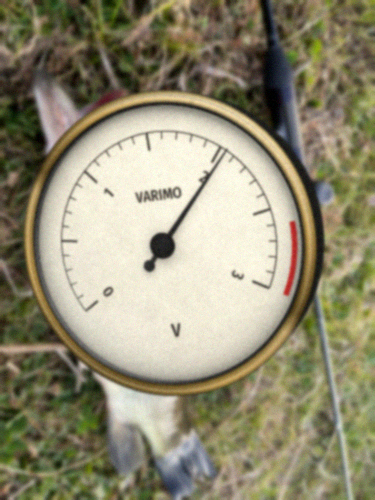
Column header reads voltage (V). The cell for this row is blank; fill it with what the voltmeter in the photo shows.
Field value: 2.05 V
